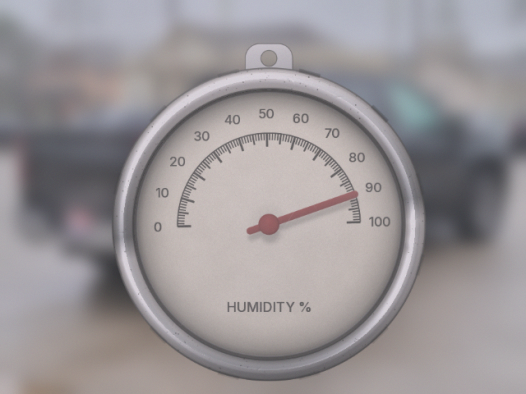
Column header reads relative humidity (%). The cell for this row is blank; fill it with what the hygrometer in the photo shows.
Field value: 90 %
